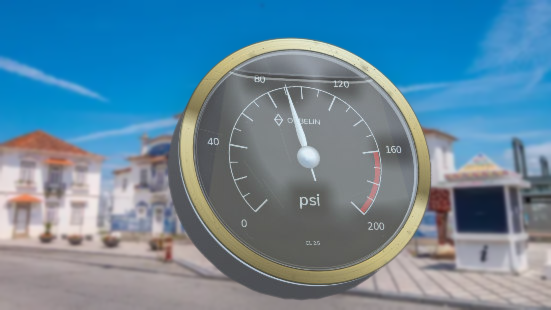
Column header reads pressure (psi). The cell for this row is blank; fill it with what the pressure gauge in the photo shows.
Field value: 90 psi
